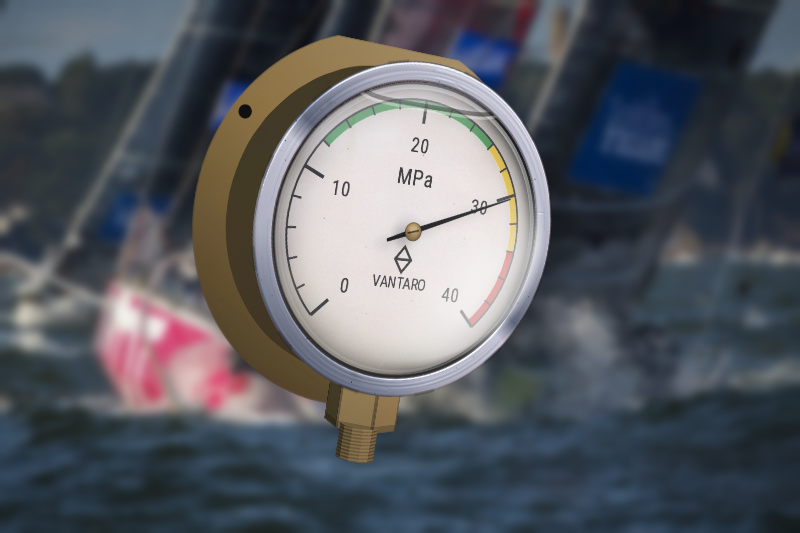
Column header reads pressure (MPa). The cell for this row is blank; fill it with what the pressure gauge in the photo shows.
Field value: 30 MPa
